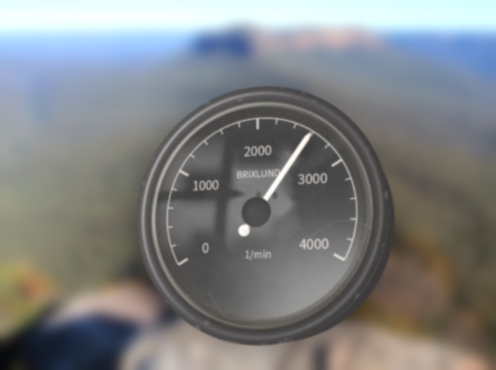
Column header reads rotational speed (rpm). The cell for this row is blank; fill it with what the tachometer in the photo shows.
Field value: 2600 rpm
